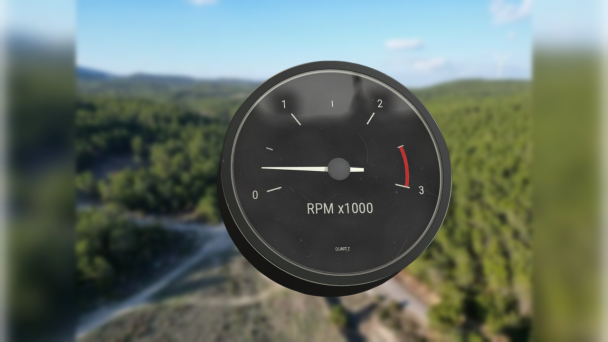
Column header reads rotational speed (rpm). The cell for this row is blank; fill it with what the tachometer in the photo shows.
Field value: 250 rpm
